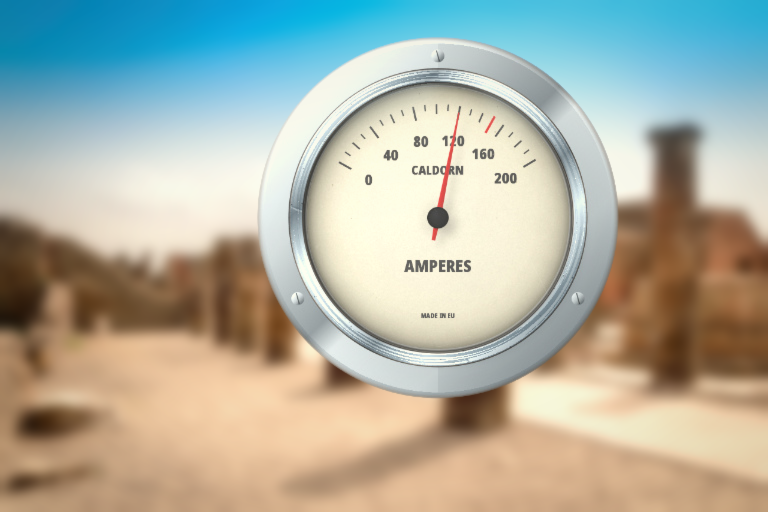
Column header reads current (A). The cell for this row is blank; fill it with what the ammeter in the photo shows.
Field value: 120 A
